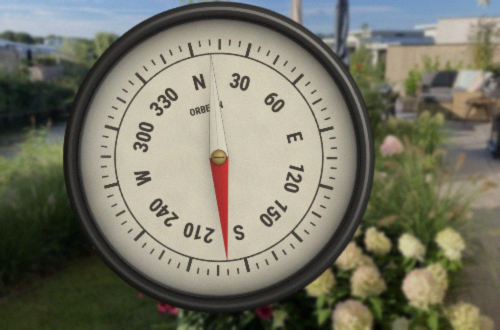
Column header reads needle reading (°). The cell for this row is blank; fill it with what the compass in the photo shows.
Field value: 190 °
